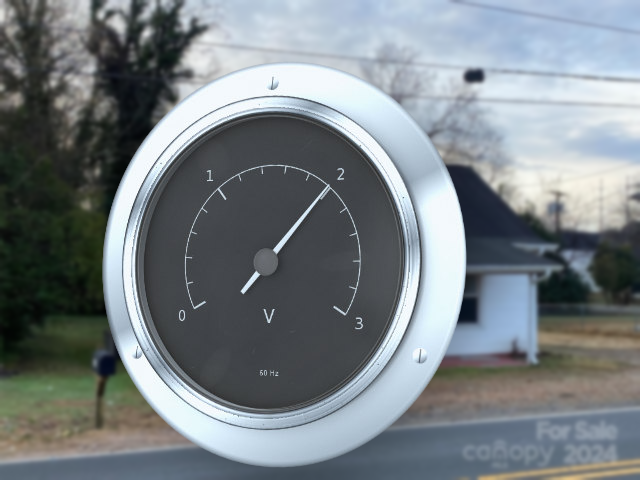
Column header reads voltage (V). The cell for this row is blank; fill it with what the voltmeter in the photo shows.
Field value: 2 V
